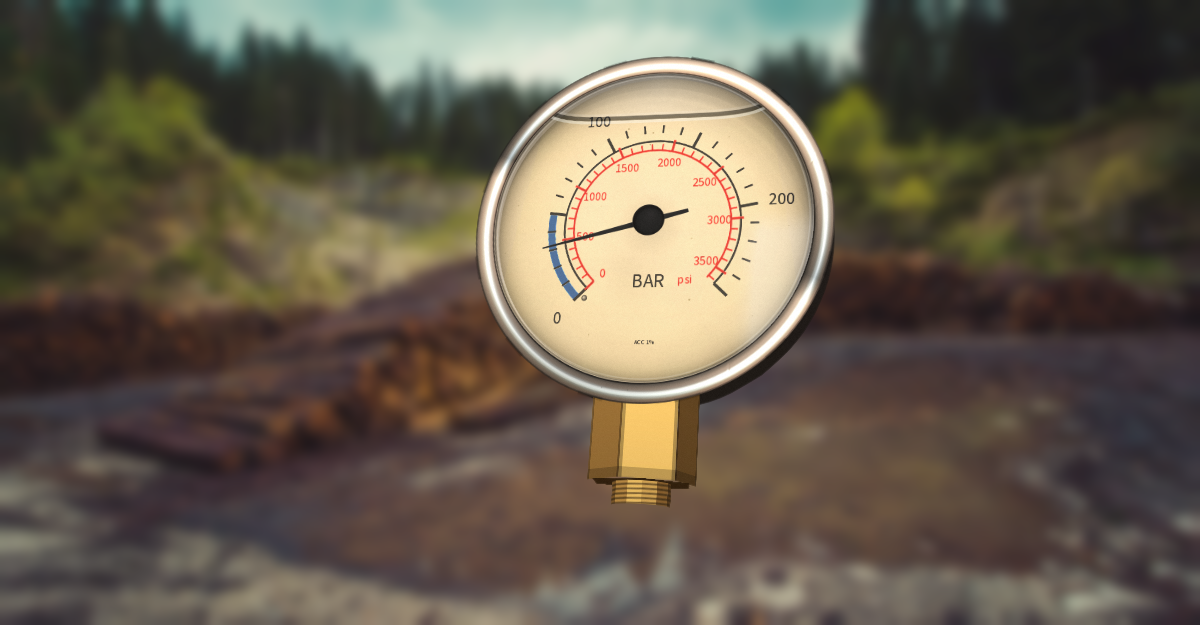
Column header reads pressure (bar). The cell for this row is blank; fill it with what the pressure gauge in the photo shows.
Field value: 30 bar
